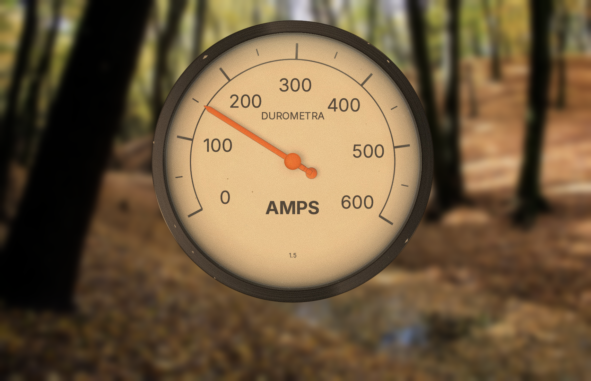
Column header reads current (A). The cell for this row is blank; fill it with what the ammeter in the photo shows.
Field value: 150 A
